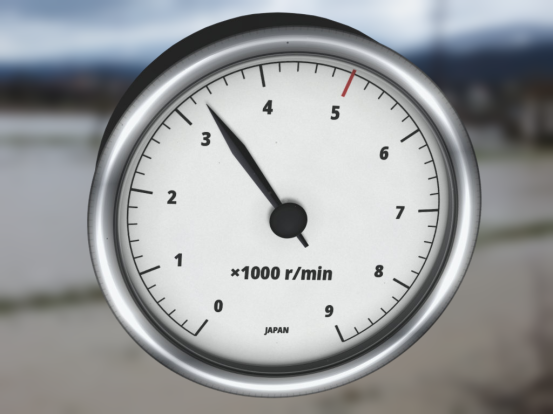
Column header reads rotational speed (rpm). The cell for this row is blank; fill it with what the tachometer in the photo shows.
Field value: 3300 rpm
